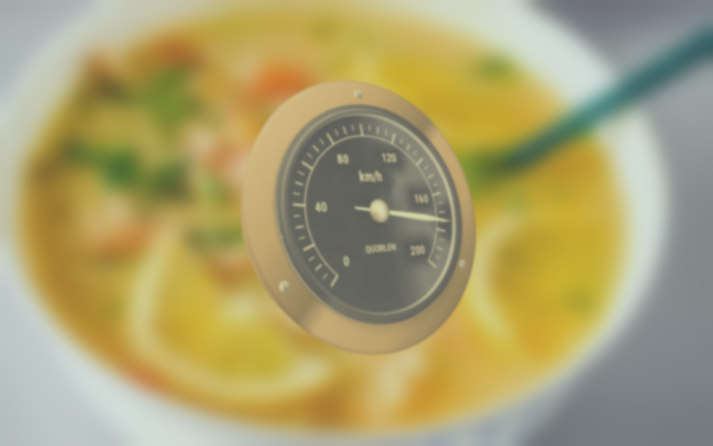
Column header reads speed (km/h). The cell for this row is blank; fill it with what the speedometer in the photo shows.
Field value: 175 km/h
